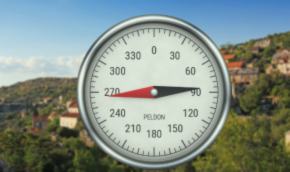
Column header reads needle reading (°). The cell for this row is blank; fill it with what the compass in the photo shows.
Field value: 265 °
